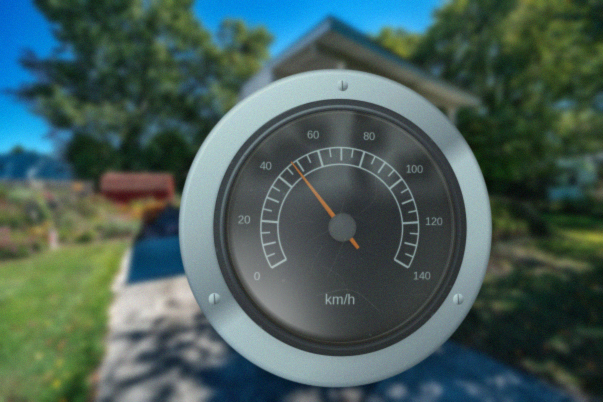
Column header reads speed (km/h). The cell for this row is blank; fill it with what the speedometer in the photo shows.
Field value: 47.5 km/h
